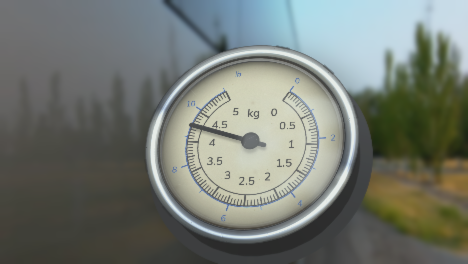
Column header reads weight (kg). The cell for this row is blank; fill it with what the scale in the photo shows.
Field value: 4.25 kg
